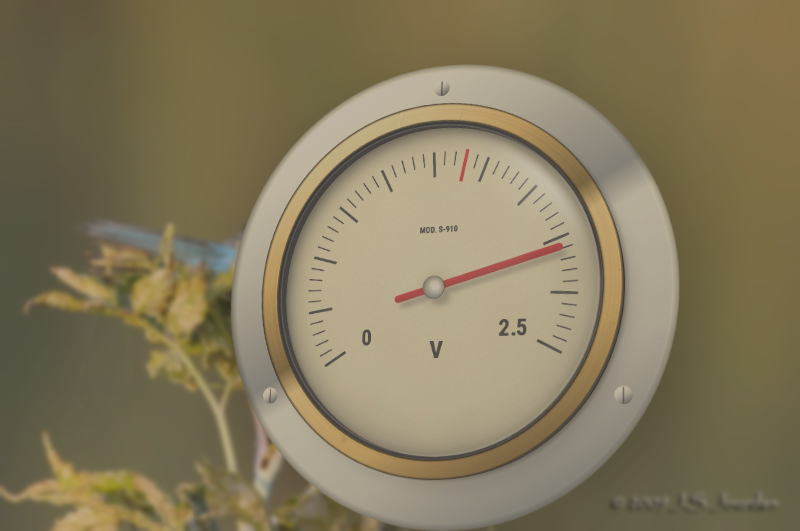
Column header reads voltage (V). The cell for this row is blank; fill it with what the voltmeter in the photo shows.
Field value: 2.05 V
